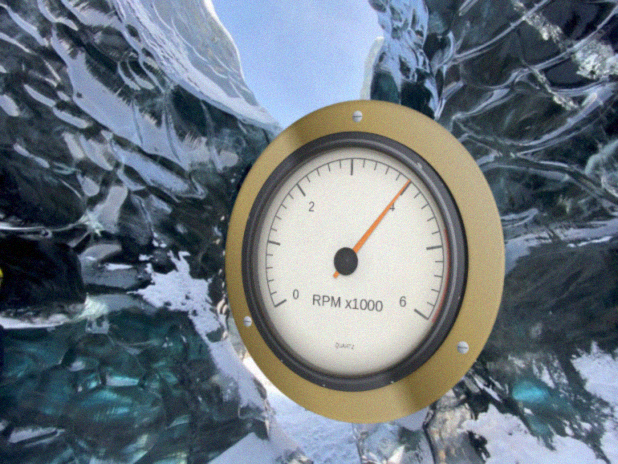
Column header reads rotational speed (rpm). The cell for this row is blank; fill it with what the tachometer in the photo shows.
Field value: 4000 rpm
